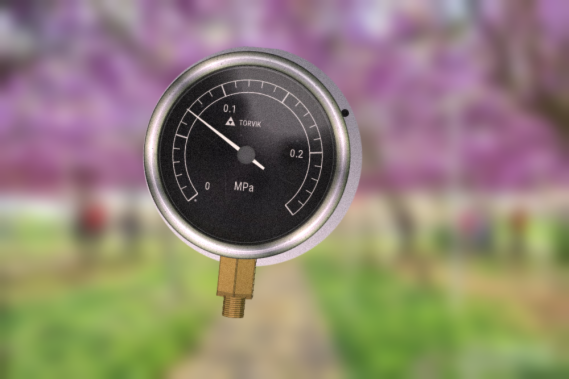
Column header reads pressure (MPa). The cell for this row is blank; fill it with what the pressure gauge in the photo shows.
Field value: 0.07 MPa
